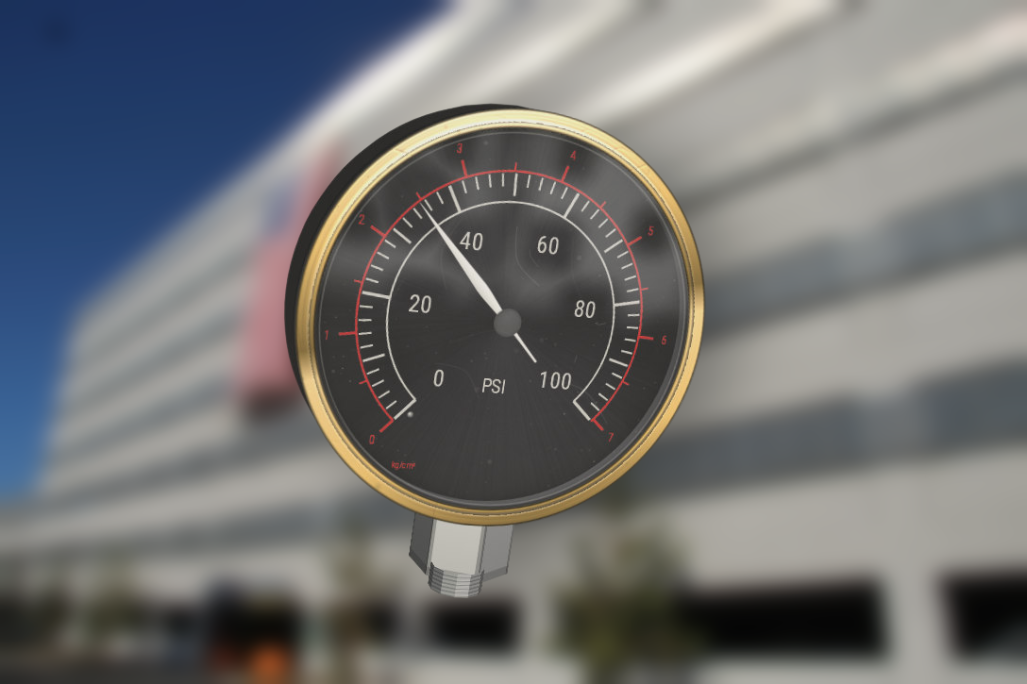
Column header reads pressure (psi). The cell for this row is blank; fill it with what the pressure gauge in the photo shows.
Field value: 35 psi
